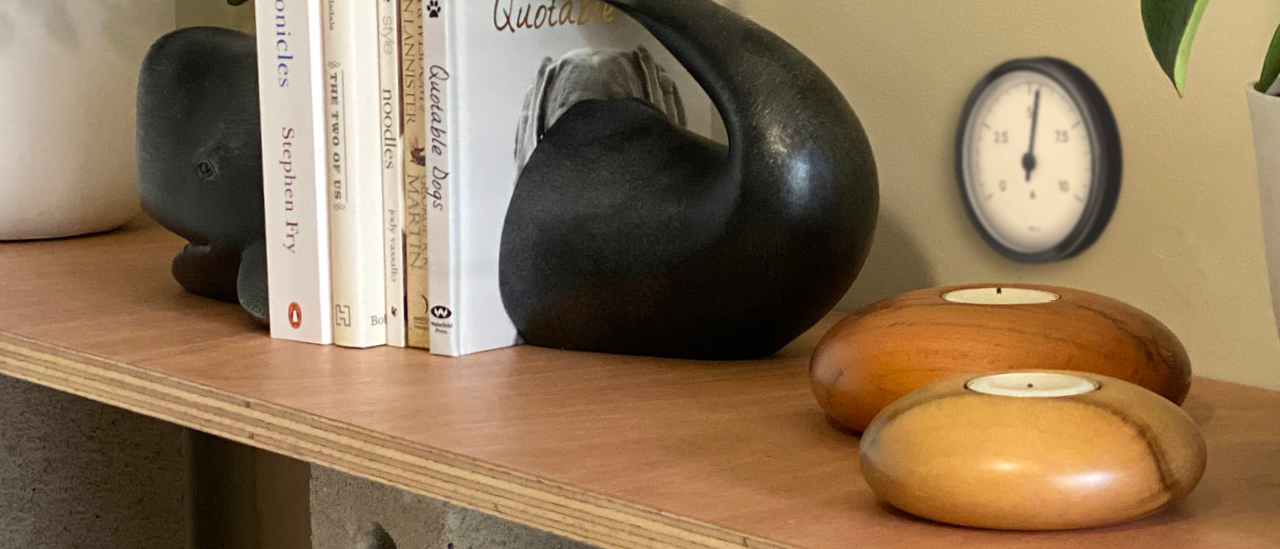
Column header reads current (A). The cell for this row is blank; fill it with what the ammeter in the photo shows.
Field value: 5.5 A
